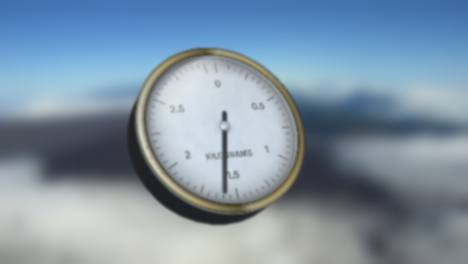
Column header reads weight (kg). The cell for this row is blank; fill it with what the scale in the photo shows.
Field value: 1.6 kg
